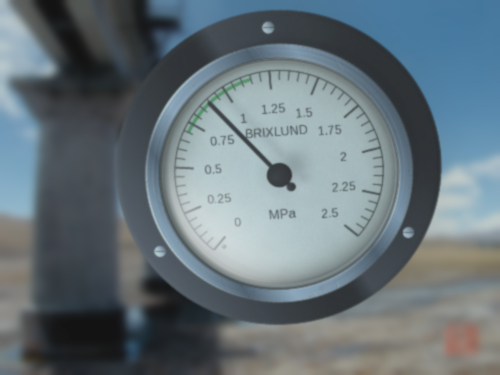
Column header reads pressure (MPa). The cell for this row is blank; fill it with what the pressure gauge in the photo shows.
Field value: 0.9 MPa
